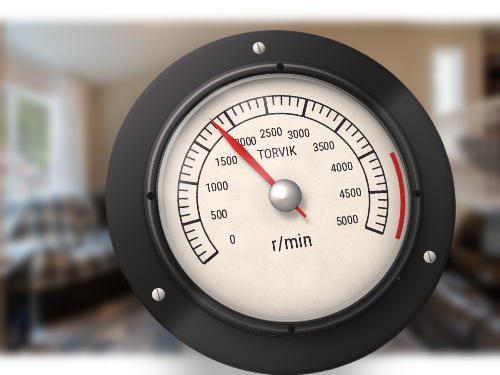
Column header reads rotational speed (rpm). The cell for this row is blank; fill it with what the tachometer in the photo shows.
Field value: 1800 rpm
